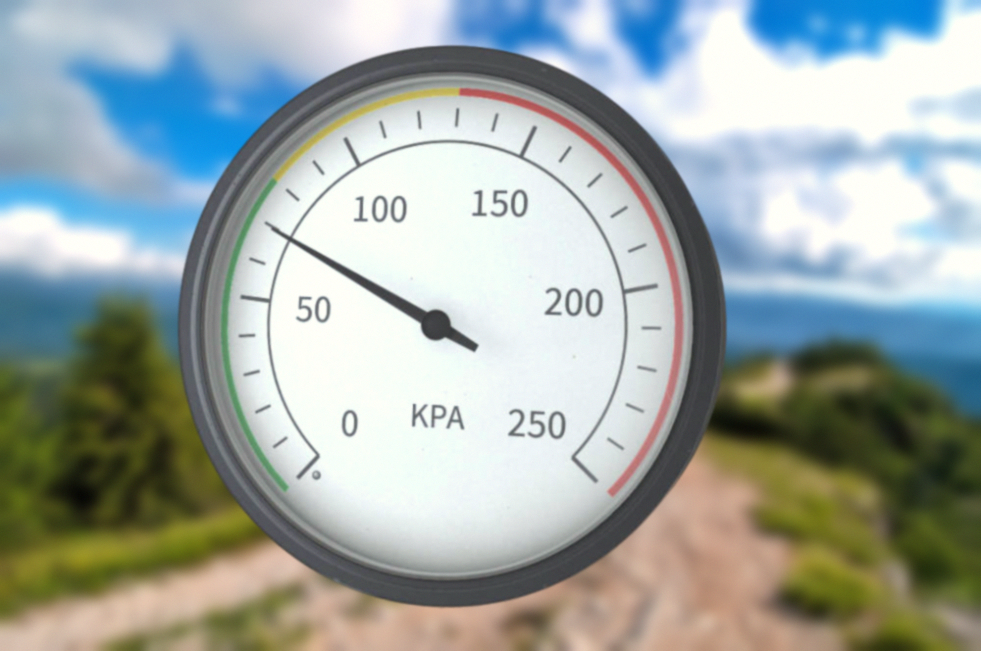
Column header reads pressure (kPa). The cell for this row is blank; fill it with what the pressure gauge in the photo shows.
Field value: 70 kPa
